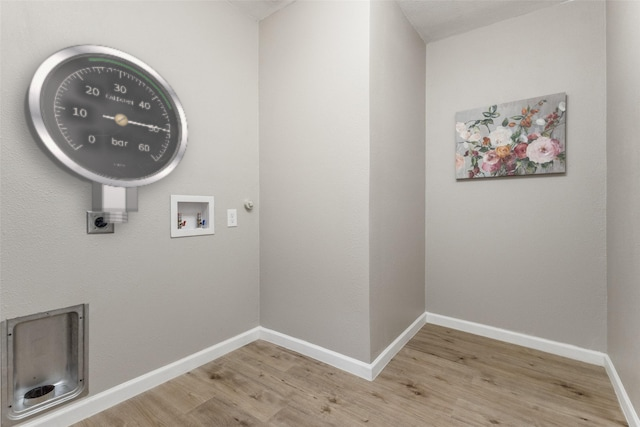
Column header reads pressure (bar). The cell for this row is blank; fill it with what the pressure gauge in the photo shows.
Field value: 50 bar
